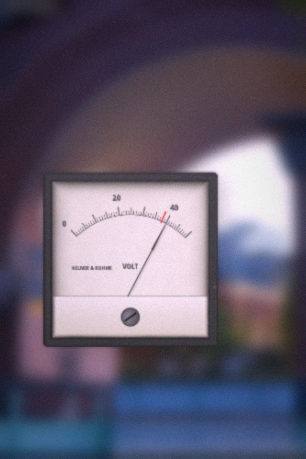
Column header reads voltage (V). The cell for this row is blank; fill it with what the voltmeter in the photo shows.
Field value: 40 V
